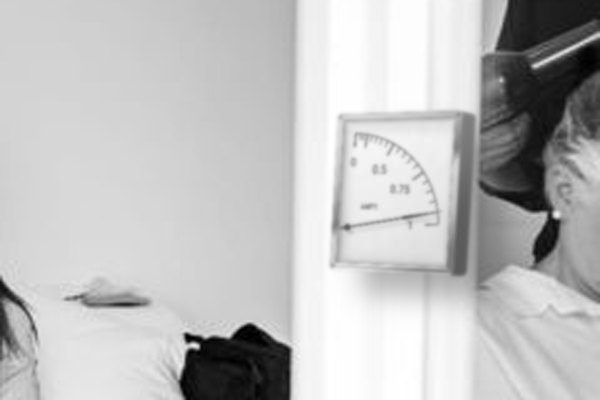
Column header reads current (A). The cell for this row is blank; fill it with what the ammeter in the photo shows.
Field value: 0.95 A
